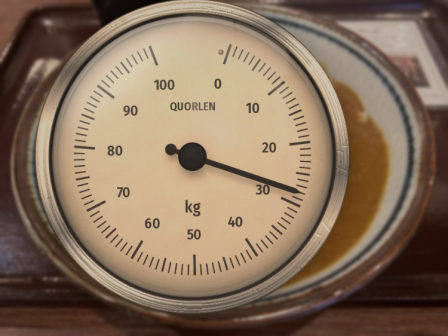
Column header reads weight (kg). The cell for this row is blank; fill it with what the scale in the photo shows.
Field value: 28 kg
